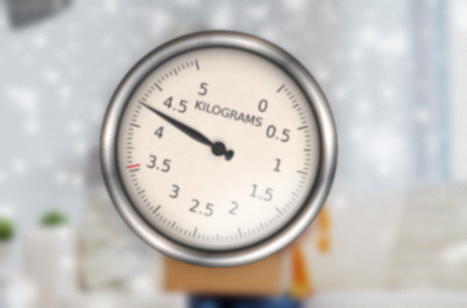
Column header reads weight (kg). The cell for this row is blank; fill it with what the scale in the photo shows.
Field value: 4.25 kg
